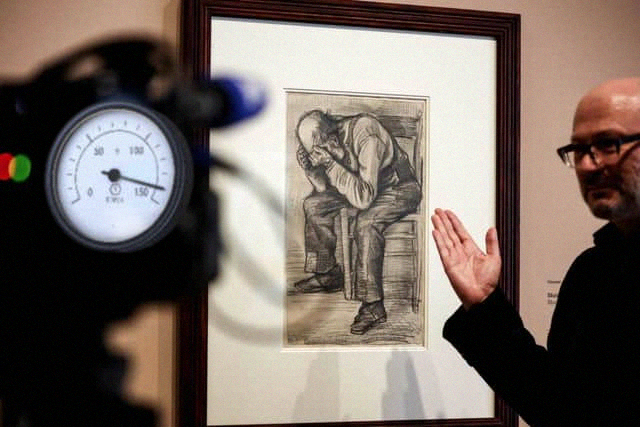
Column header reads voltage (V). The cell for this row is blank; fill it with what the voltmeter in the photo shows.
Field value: 140 V
